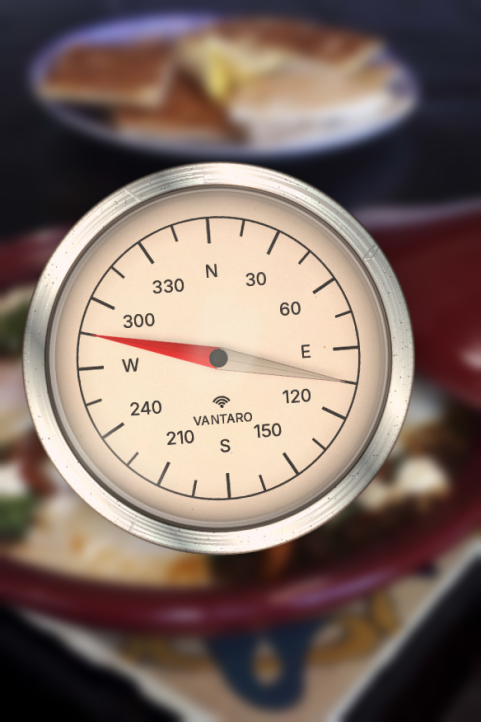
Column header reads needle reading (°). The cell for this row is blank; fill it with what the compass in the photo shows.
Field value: 285 °
